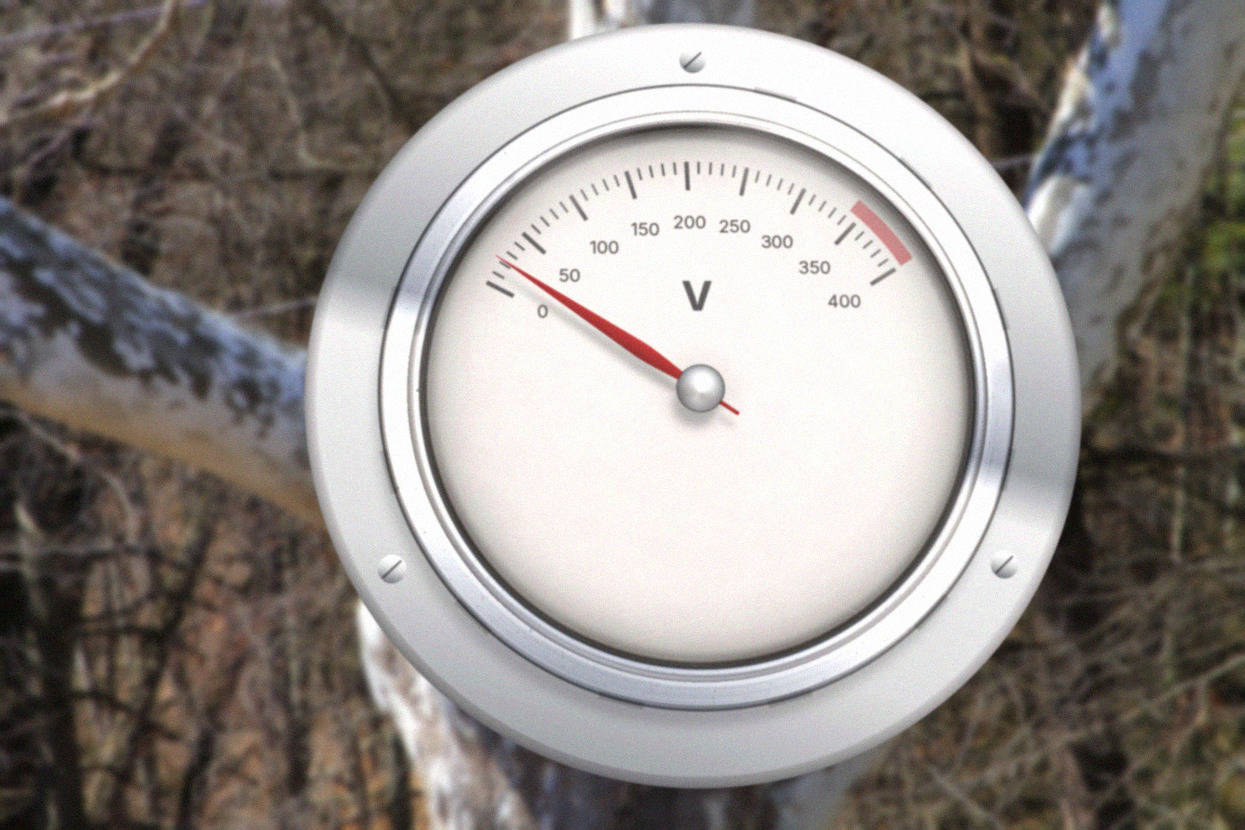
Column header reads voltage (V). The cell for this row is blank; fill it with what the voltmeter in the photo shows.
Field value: 20 V
